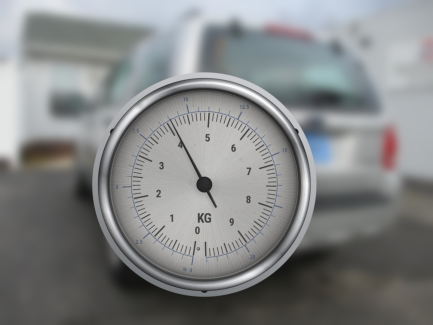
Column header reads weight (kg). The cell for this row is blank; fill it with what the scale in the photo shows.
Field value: 4.1 kg
